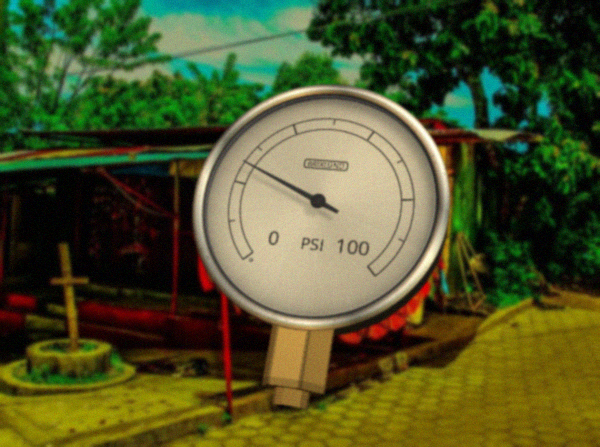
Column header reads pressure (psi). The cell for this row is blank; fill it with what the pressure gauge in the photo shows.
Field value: 25 psi
